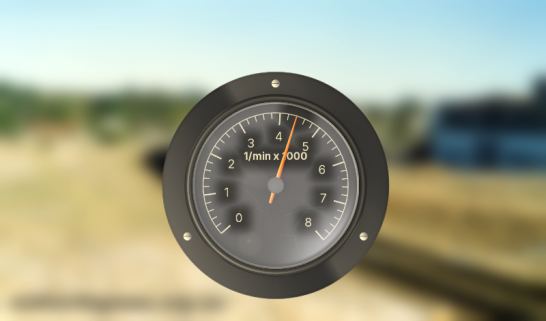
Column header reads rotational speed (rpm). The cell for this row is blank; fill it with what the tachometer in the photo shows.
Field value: 4400 rpm
